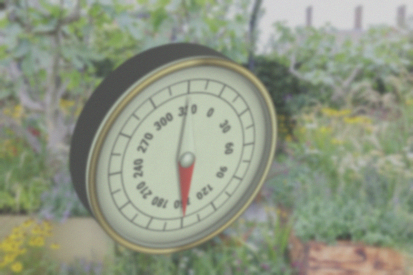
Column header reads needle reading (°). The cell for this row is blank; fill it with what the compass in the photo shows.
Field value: 150 °
